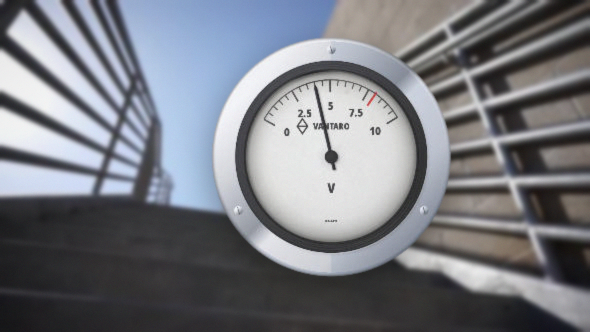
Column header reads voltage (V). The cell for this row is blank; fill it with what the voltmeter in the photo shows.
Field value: 4 V
